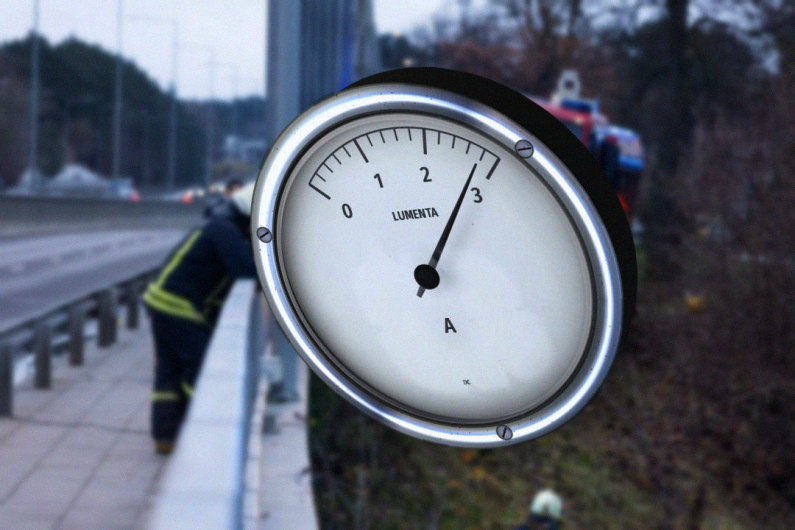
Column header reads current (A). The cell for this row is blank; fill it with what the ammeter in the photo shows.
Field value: 2.8 A
